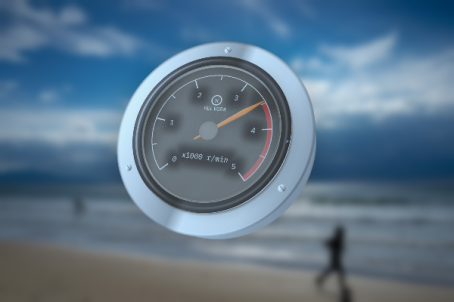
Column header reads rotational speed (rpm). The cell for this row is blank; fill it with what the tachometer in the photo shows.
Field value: 3500 rpm
